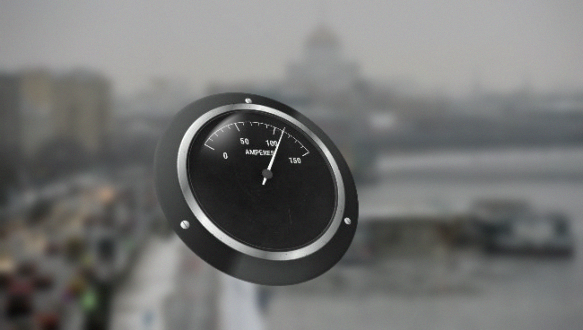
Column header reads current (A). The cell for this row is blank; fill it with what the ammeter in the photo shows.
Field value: 110 A
